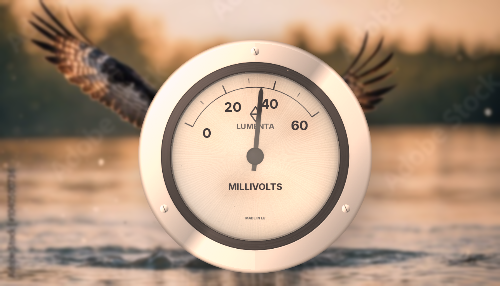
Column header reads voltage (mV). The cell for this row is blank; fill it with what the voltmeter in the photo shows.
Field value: 35 mV
